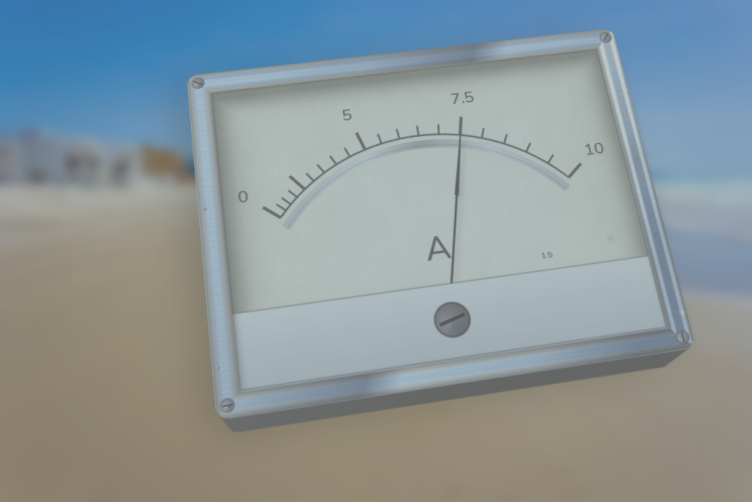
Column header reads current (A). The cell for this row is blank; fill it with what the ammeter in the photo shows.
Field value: 7.5 A
